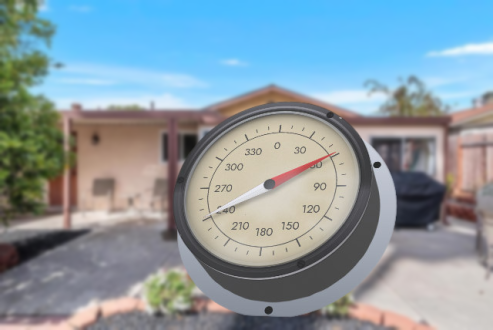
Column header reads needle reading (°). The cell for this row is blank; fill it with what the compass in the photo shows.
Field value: 60 °
